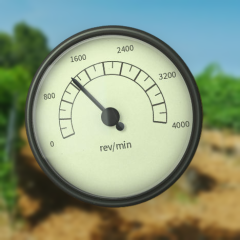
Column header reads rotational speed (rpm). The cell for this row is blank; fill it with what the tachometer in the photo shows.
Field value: 1300 rpm
